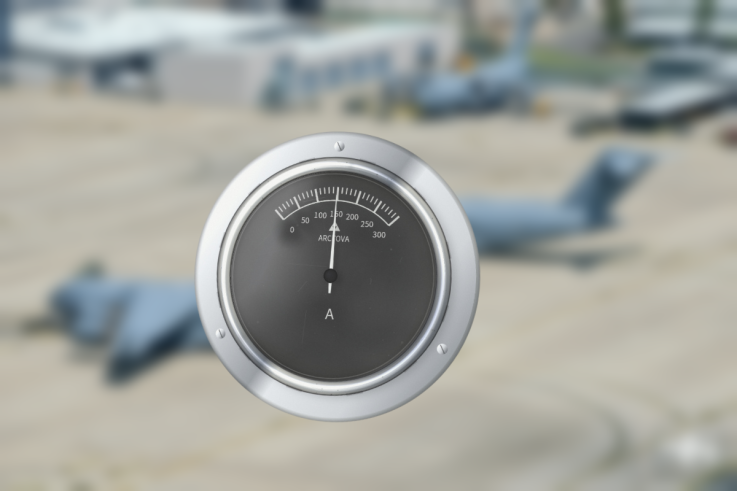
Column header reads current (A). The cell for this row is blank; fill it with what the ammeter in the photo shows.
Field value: 150 A
